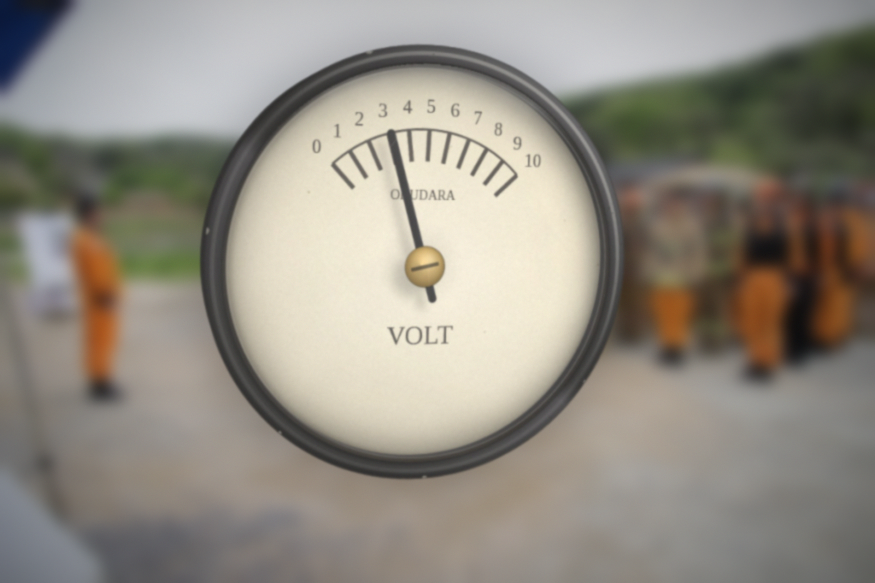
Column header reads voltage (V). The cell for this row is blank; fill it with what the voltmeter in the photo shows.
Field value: 3 V
